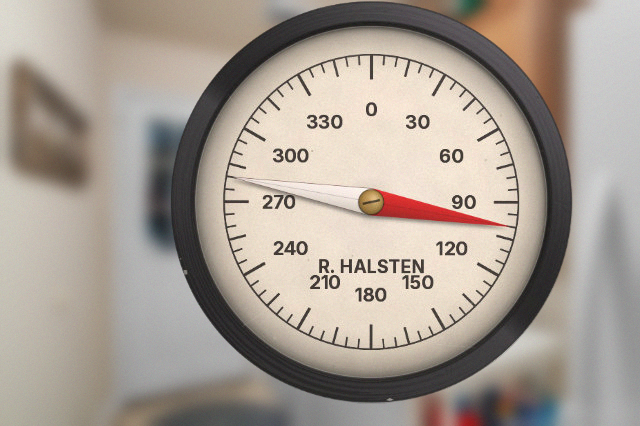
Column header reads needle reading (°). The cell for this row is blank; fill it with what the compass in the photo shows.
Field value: 100 °
